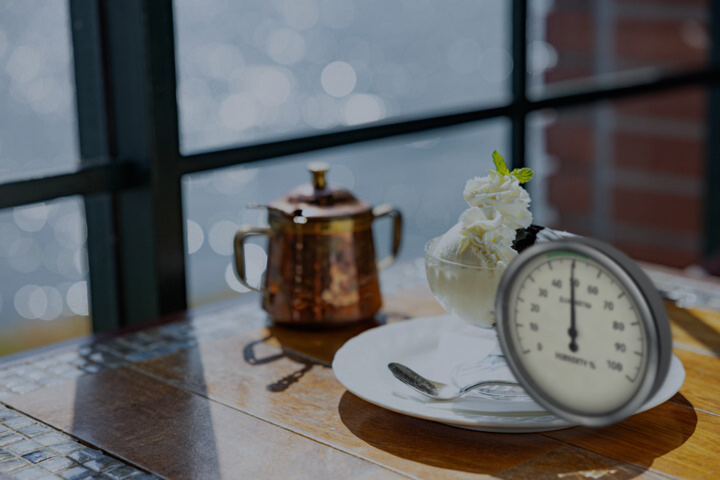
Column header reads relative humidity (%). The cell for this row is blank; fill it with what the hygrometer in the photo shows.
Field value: 50 %
